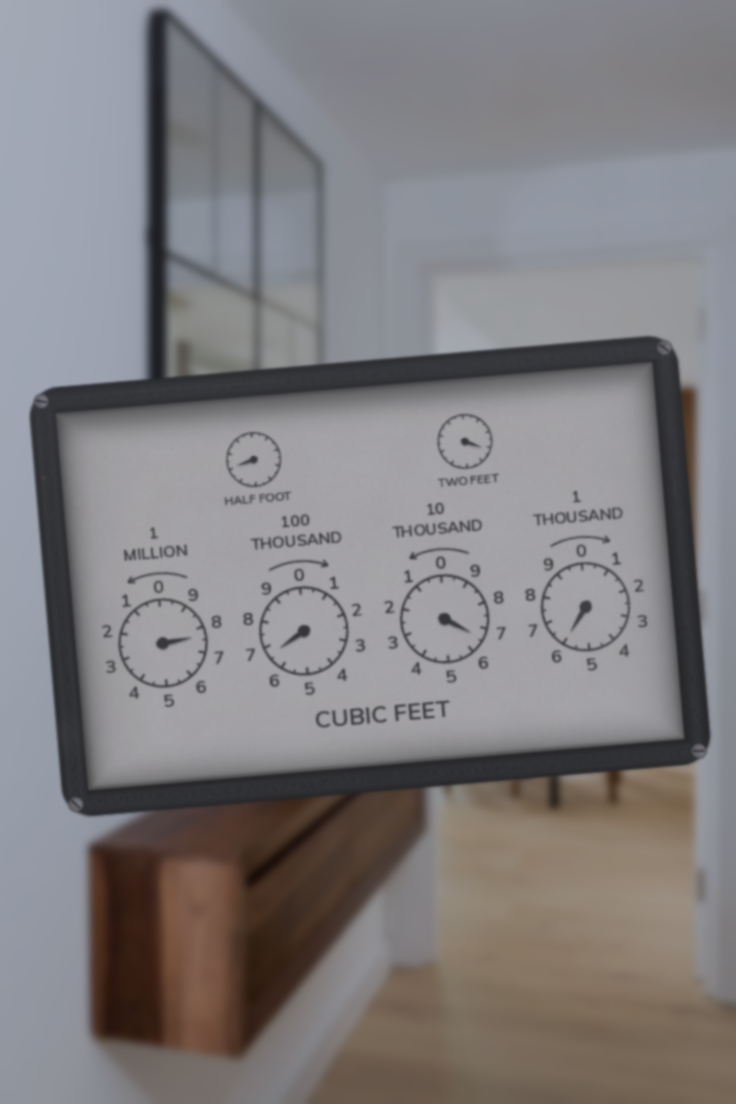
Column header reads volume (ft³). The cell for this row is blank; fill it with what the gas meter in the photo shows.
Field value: 766600 ft³
